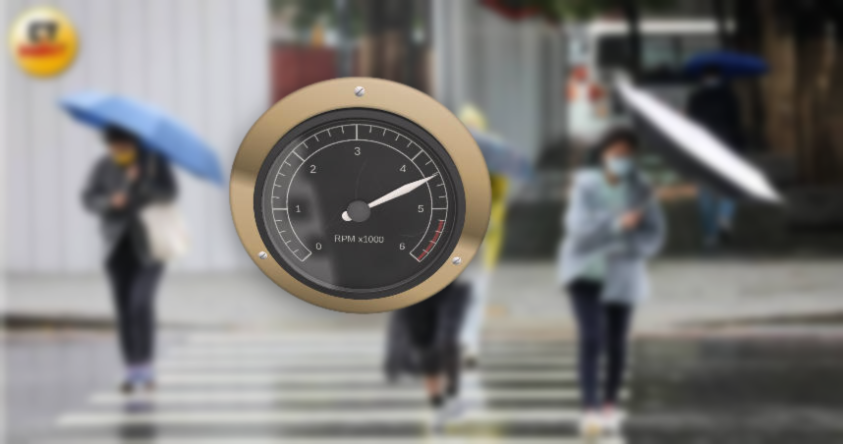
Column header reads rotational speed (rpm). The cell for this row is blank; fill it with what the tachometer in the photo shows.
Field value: 4400 rpm
